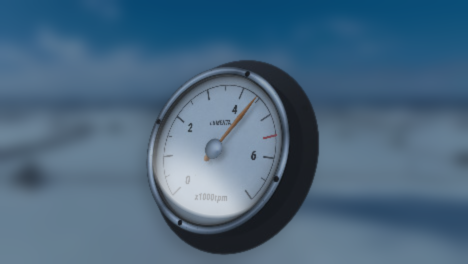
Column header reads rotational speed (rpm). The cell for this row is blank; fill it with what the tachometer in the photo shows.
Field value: 4500 rpm
